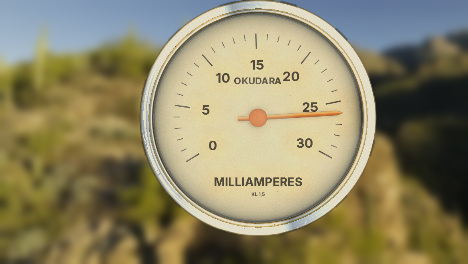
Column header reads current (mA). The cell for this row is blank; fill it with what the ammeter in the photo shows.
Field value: 26 mA
